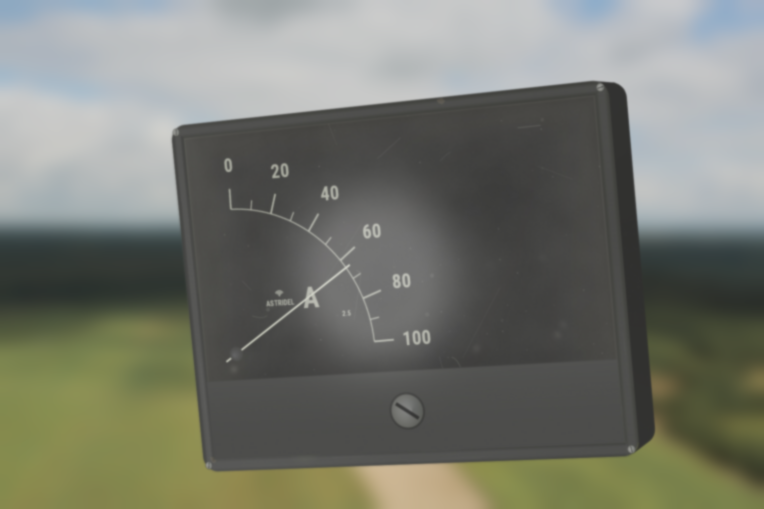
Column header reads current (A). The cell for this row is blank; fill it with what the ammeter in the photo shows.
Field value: 65 A
